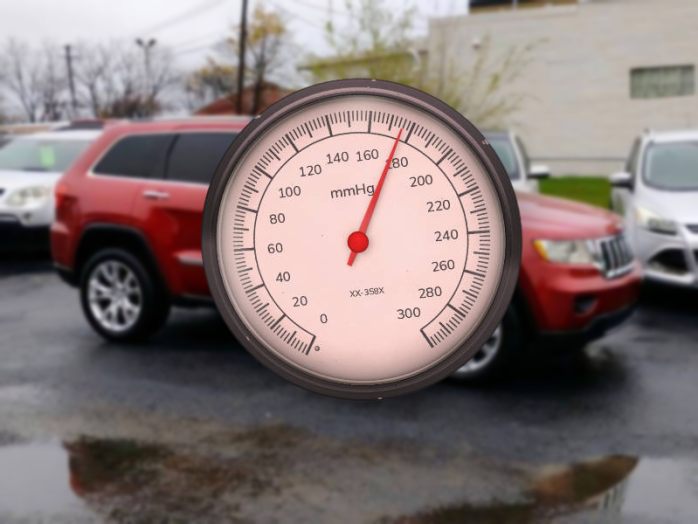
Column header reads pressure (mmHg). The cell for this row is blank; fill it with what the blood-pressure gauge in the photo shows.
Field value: 176 mmHg
